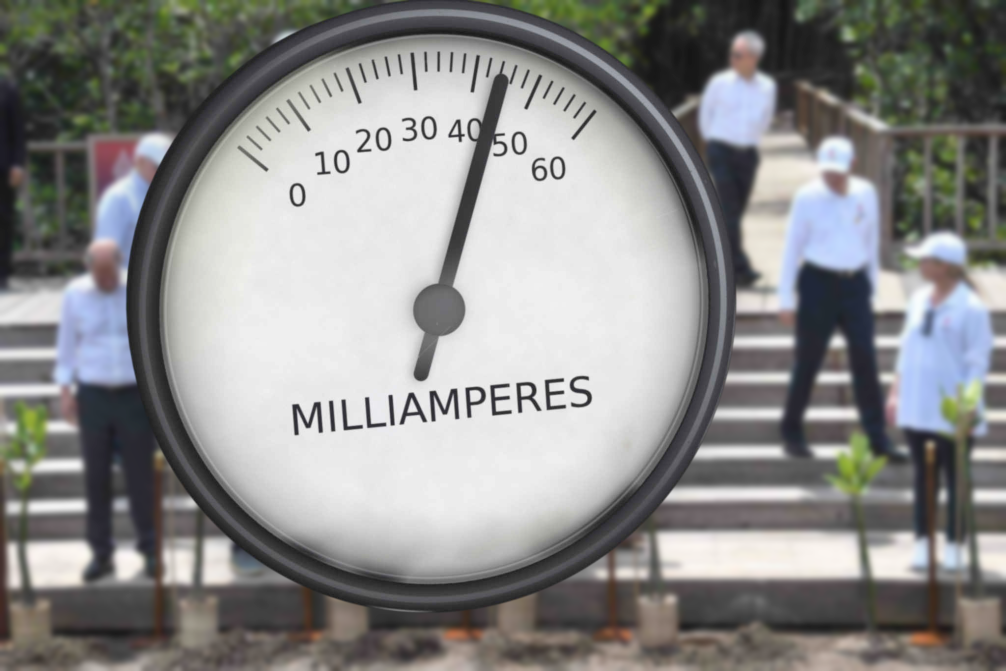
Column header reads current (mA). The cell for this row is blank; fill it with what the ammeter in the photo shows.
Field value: 44 mA
